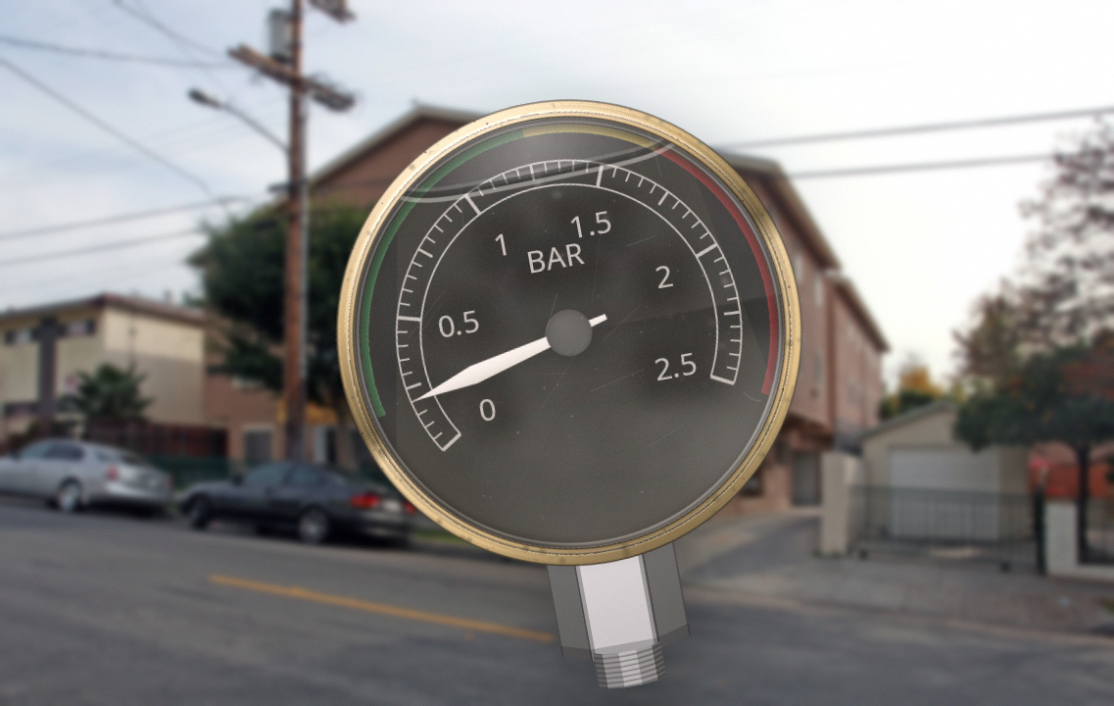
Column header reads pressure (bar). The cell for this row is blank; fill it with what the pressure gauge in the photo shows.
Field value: 0.2 bar
